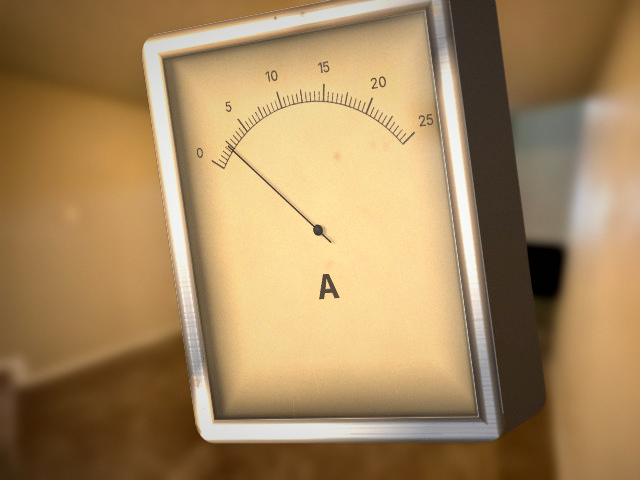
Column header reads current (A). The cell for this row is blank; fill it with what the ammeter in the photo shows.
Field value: 2.5 A
